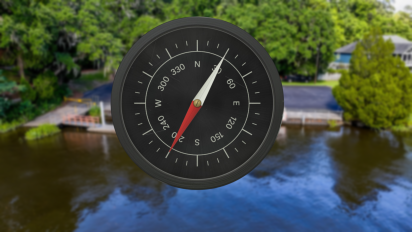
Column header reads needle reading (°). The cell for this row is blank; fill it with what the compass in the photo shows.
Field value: 210 °
